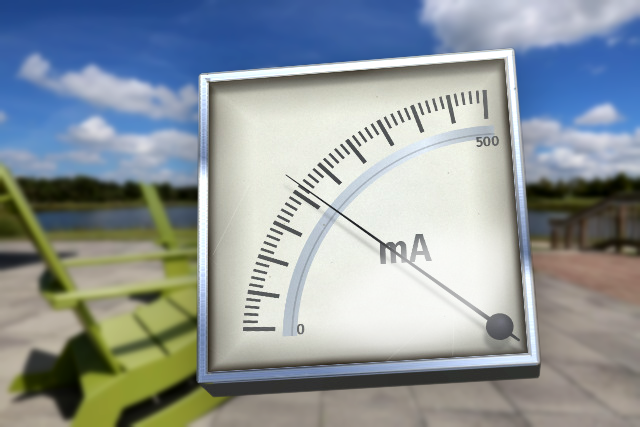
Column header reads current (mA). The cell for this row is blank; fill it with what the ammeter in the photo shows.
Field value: 210 mA
